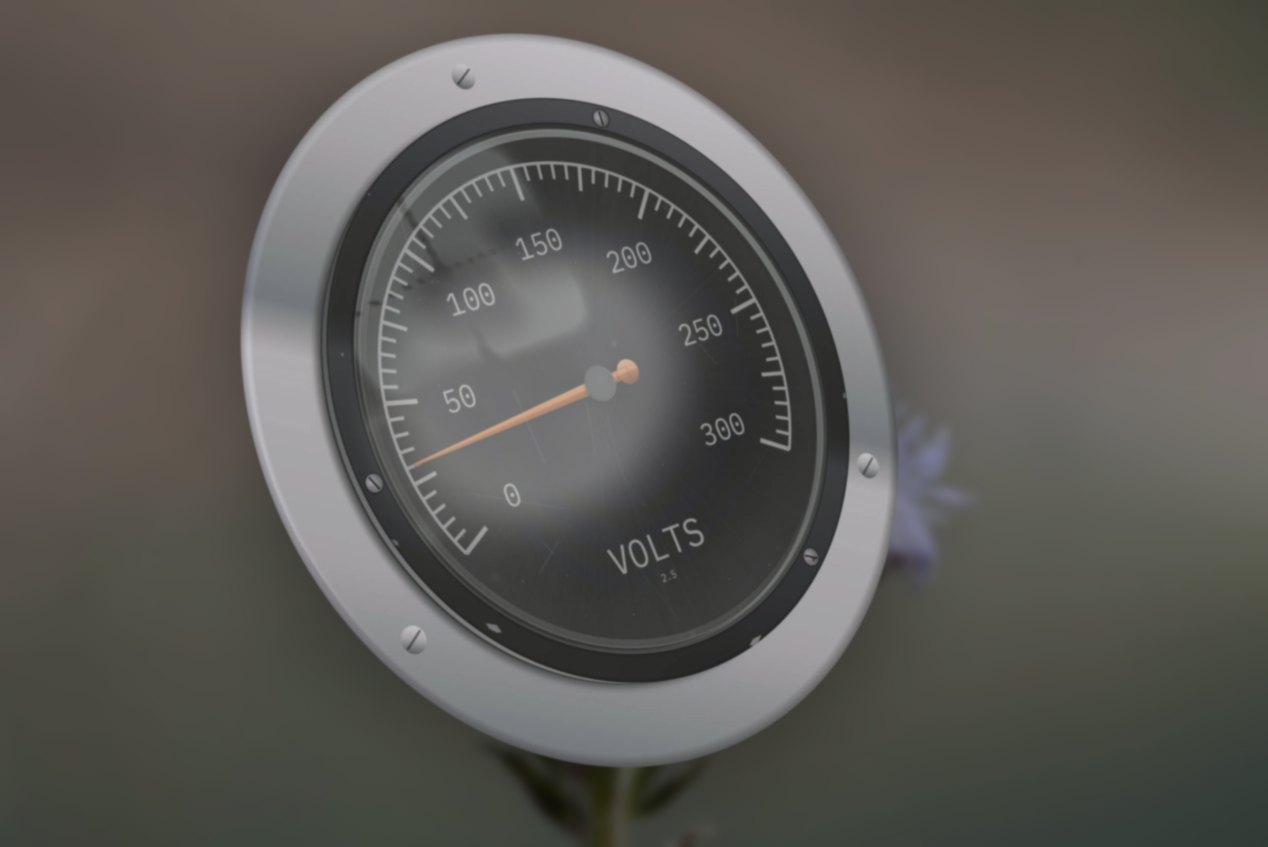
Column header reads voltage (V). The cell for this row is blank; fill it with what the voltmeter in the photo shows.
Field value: 30 V
